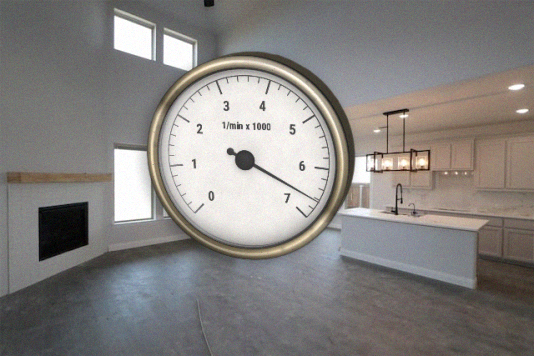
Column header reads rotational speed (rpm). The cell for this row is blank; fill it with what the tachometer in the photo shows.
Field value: 6600 rpm
